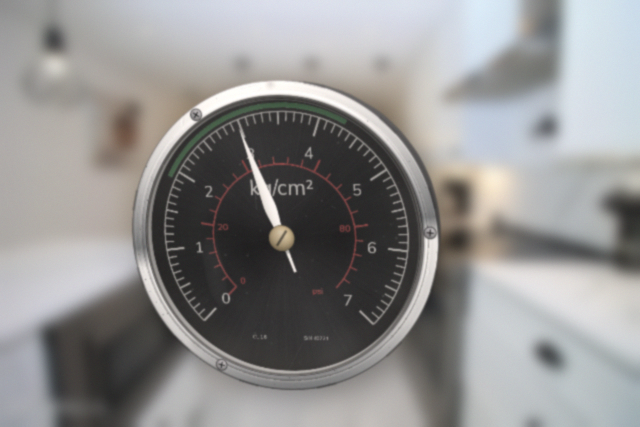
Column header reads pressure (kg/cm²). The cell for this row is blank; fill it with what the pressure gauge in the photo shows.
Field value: 3 kg/cm²
